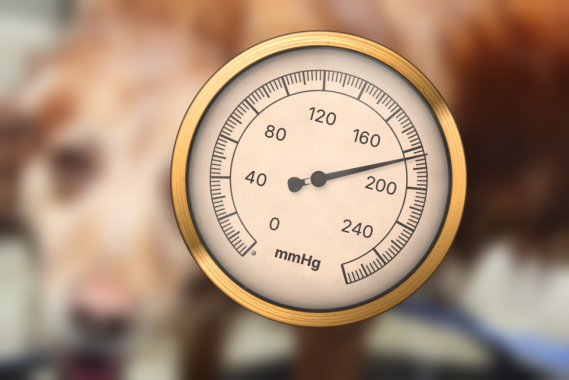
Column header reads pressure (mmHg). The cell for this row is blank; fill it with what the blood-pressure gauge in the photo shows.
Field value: 184 mmHg
